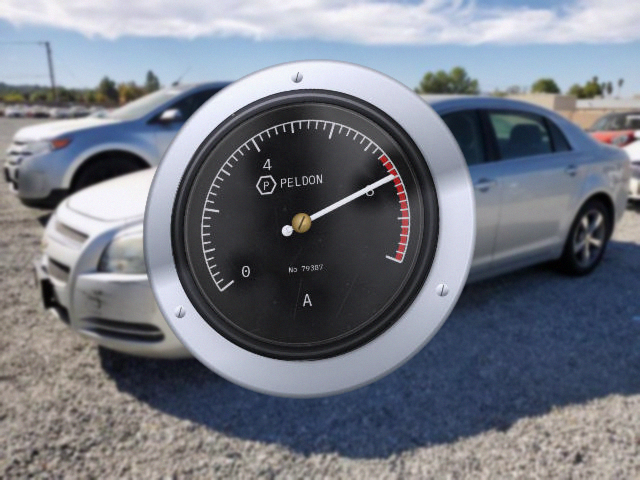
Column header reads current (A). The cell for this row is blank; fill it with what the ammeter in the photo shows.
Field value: 8 A
